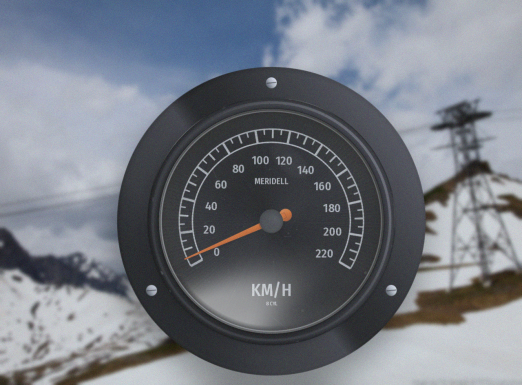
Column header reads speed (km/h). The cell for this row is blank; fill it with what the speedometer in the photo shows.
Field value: 5 km/h
